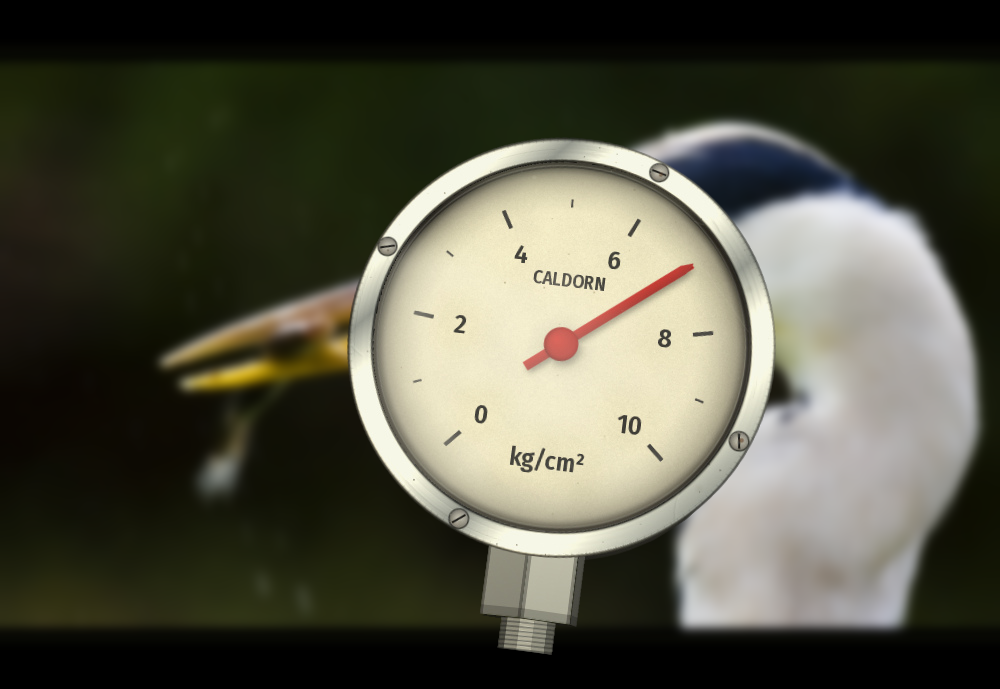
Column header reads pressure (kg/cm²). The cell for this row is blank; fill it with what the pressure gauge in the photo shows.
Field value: 7 kg/cm²
